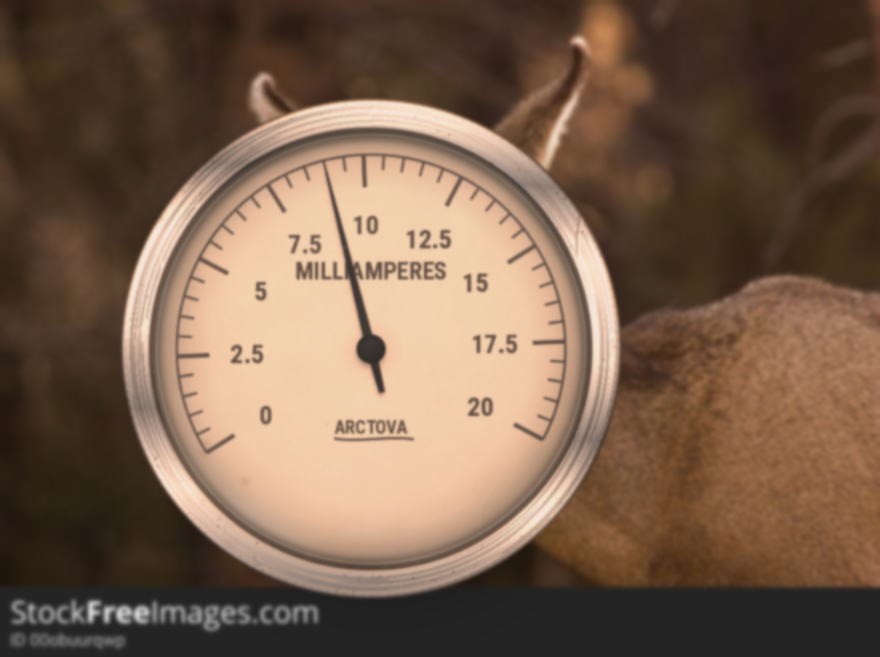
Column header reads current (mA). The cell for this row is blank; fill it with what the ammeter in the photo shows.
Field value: 9 mA
